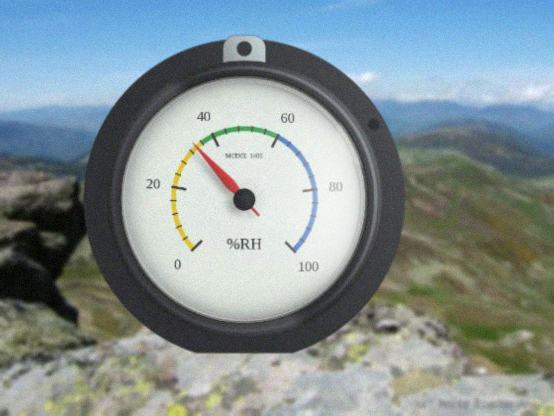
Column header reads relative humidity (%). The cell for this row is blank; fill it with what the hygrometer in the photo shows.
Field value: 34 %
